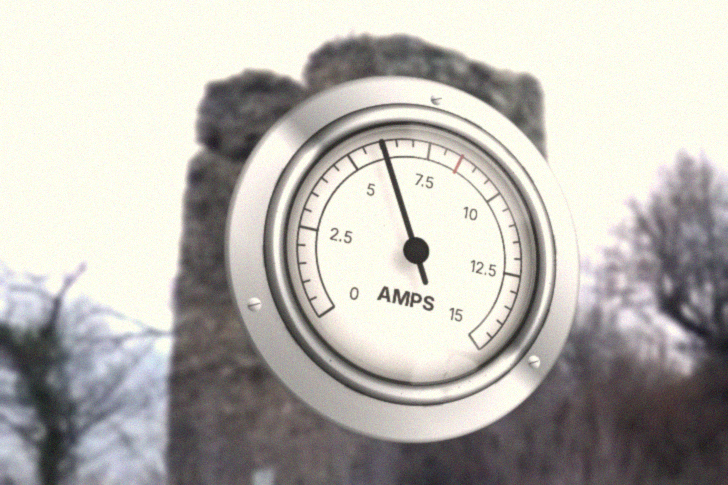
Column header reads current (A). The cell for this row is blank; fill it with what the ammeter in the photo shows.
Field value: 6 A
